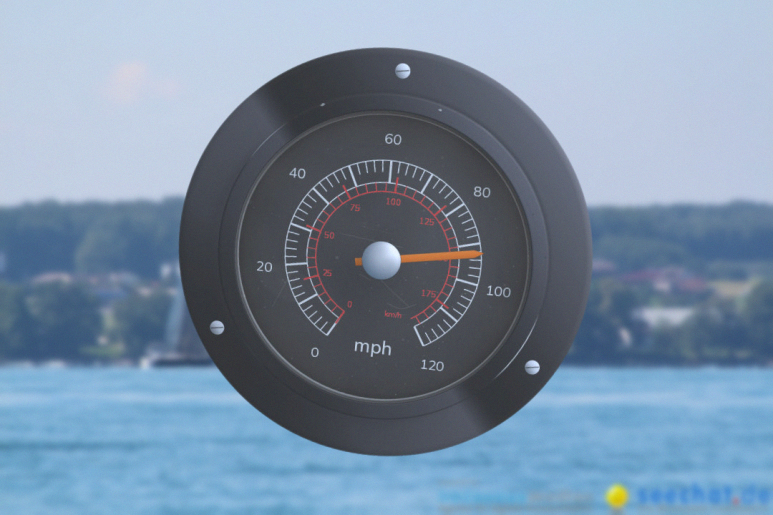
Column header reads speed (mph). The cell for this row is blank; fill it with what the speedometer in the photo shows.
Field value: 92 mph
